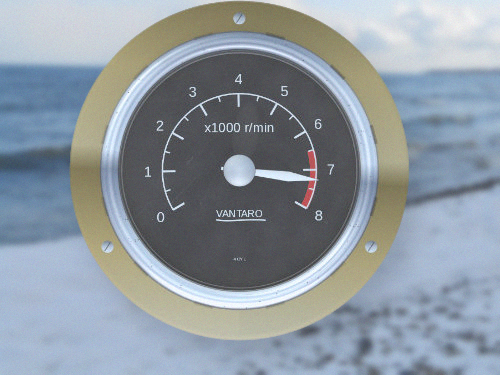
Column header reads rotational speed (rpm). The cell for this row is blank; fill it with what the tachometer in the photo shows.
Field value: 7250 rpm
